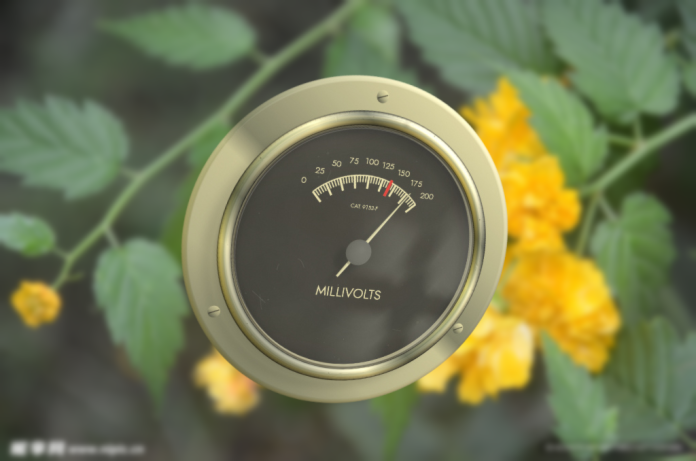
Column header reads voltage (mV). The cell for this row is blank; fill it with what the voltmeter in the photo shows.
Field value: 175 mV
